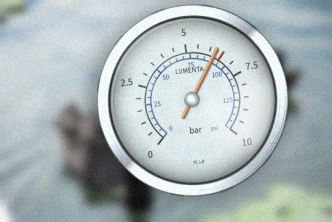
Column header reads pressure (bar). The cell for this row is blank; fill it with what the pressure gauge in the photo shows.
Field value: 6.25 bar
